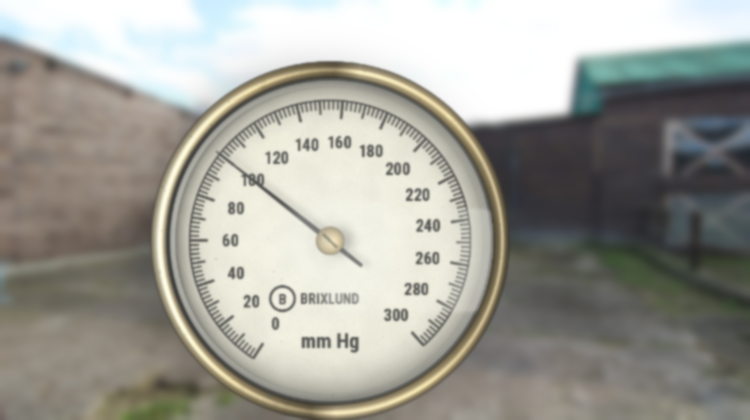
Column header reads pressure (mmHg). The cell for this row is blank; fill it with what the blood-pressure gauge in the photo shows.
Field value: 100 mmHg
